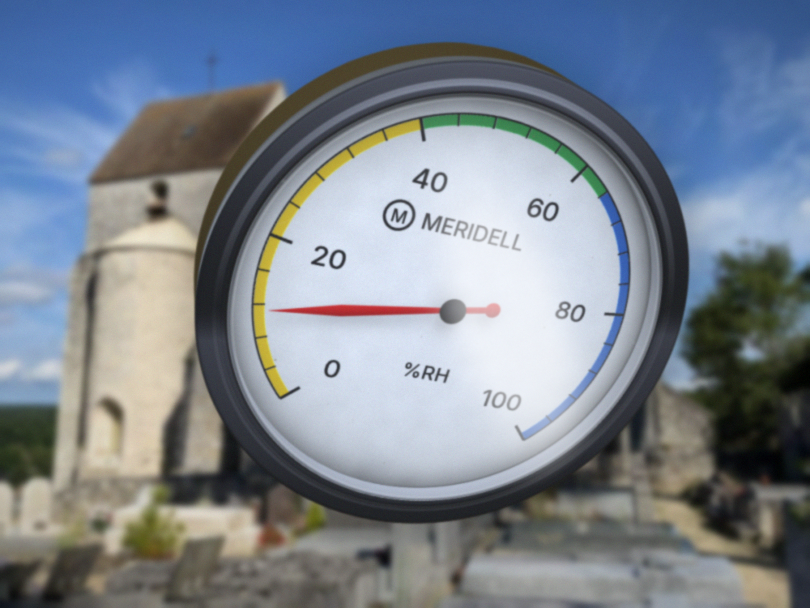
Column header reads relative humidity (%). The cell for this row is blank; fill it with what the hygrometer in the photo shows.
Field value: 12 %
